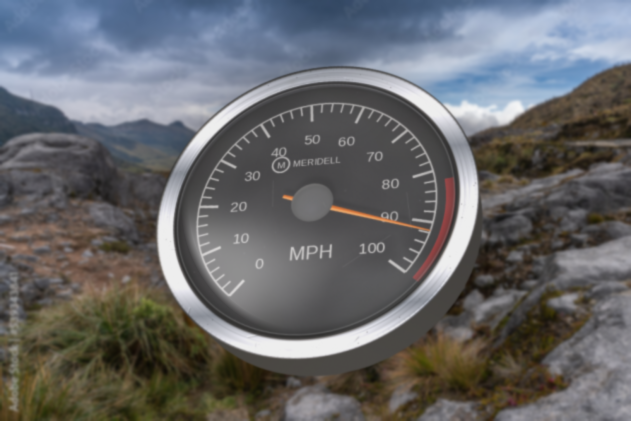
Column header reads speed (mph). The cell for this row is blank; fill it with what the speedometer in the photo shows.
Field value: 92 mph
